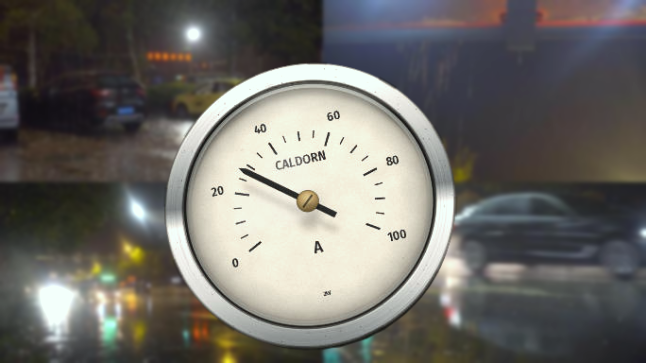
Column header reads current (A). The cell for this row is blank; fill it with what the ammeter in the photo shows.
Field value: 27.5 A
